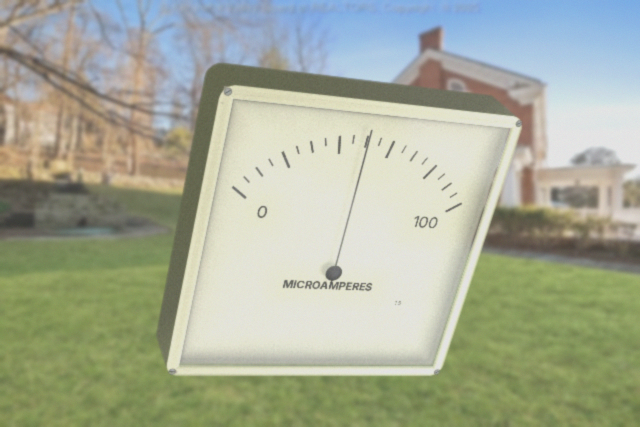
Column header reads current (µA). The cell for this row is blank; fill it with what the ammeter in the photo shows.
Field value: 50 µA
